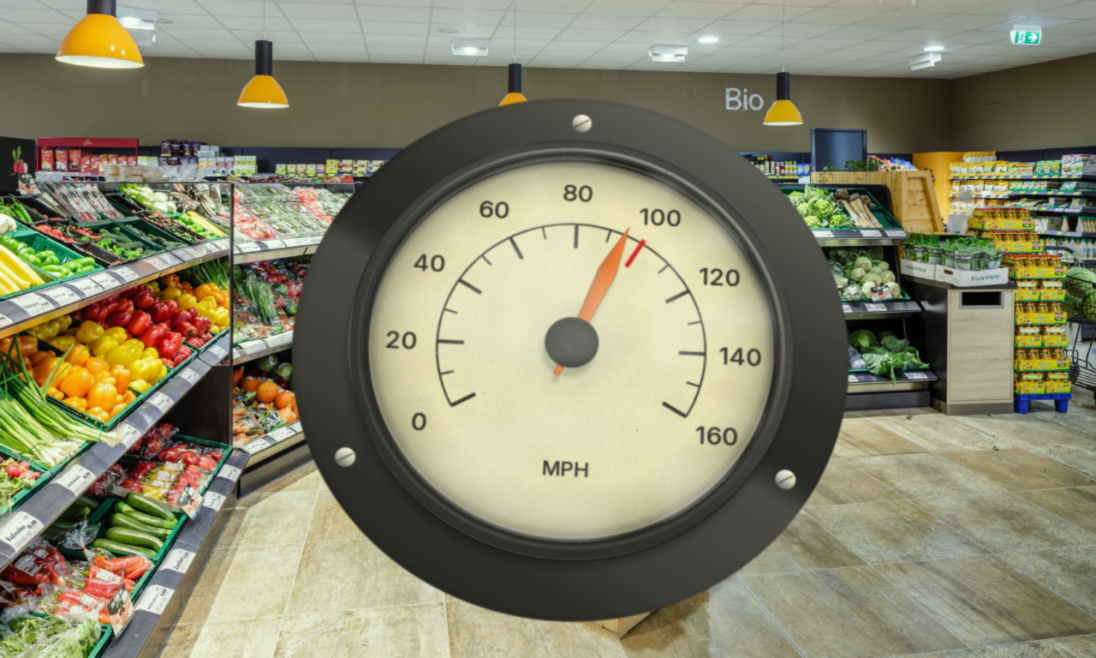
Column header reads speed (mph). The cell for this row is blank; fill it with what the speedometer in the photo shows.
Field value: 95 mph
